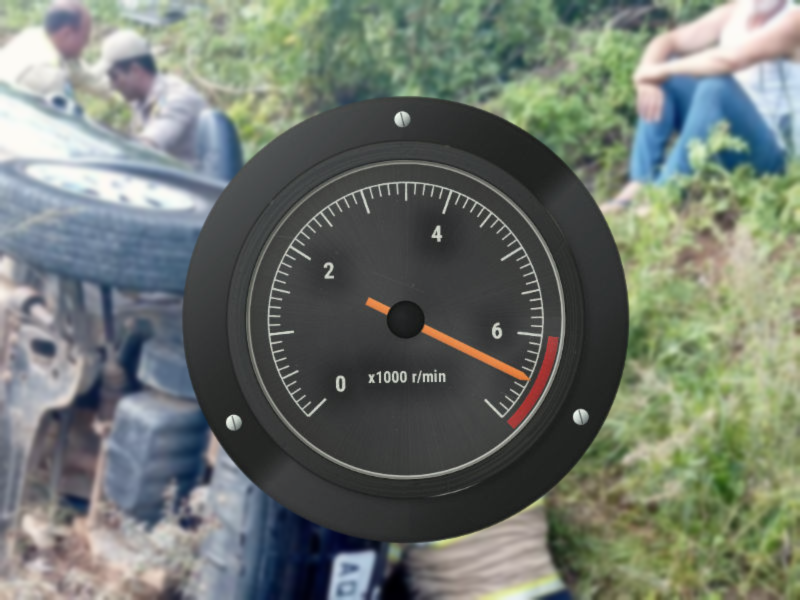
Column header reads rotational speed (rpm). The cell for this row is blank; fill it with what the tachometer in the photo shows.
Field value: 6500 rpm
